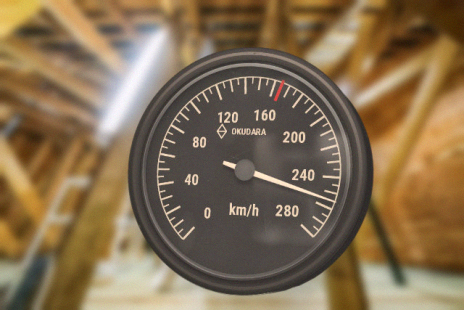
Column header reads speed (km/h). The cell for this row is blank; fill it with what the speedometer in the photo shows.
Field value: 255 km/h
